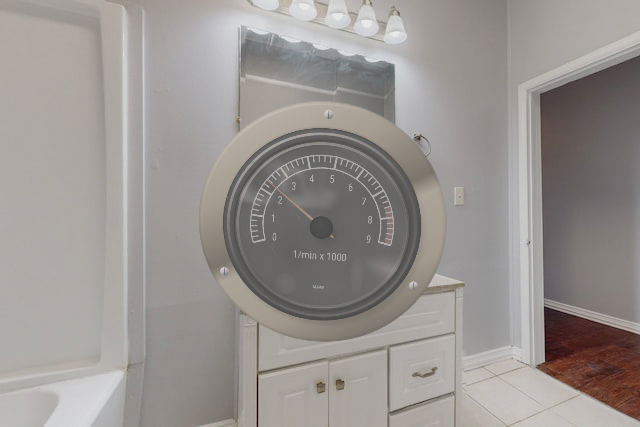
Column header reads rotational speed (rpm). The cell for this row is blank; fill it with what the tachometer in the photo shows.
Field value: 2400 rpm
